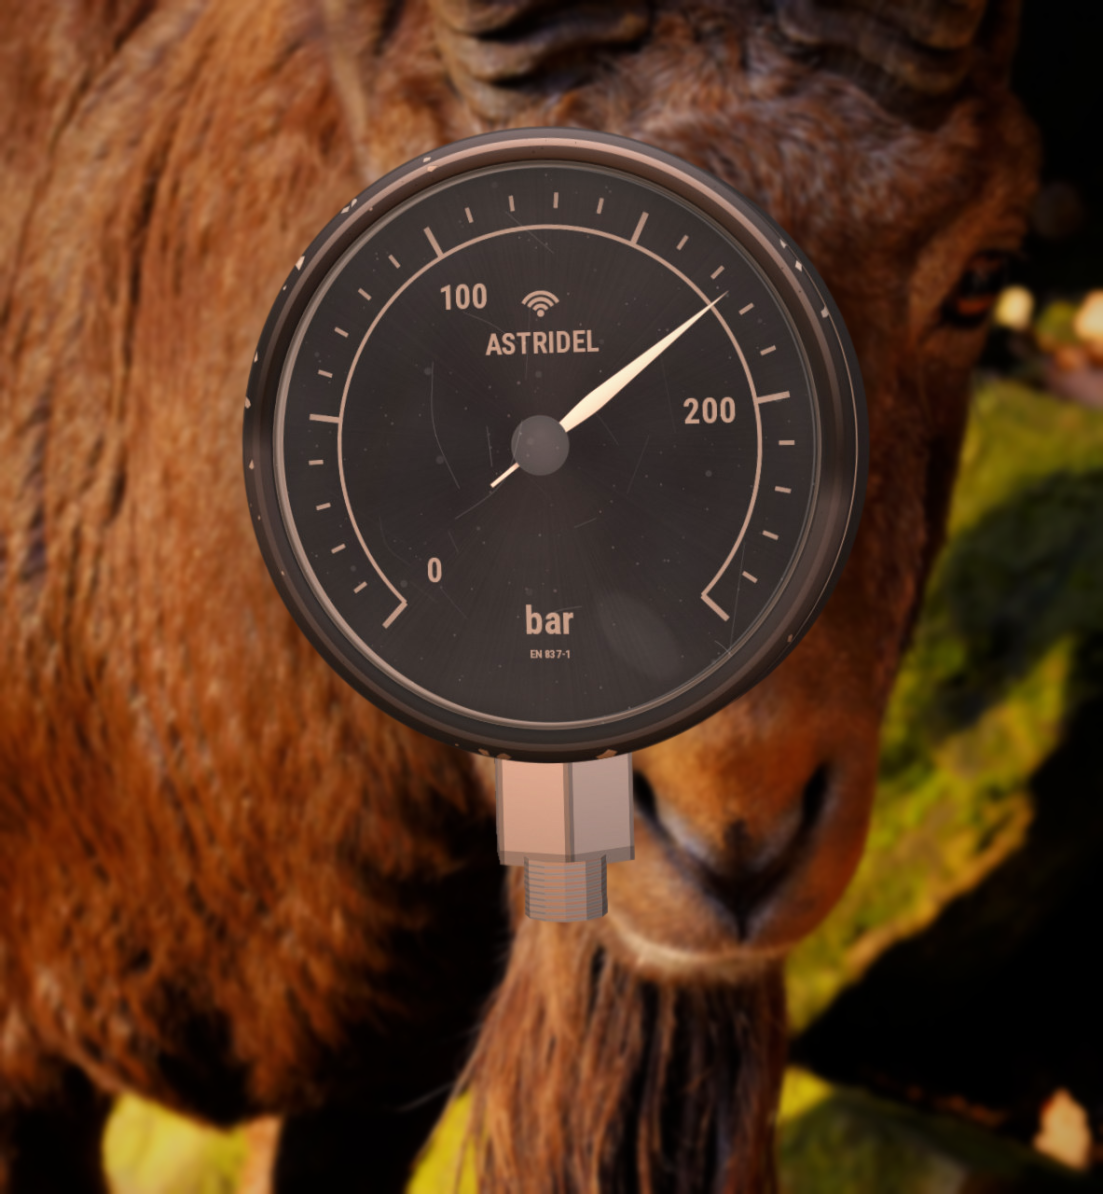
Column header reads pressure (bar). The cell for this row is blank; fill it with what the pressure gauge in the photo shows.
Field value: 175 bar
